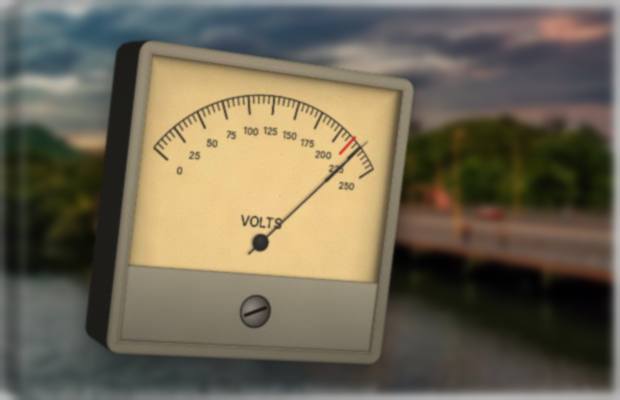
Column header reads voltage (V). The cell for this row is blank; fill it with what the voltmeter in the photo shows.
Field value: 225 V
